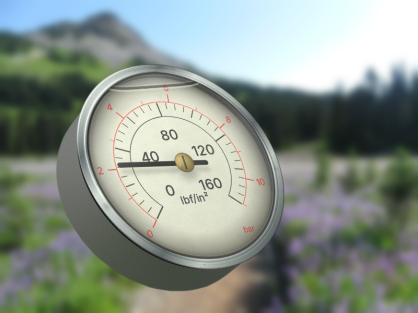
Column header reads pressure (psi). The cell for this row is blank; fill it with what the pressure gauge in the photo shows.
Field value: 30 psi
